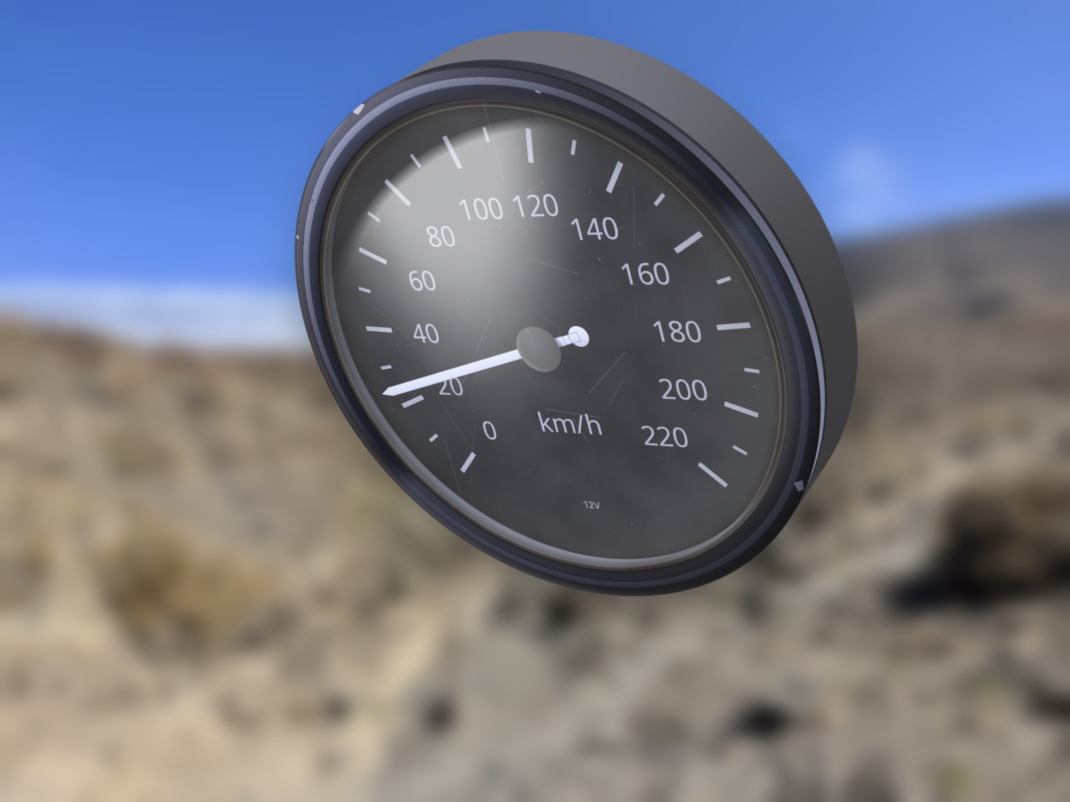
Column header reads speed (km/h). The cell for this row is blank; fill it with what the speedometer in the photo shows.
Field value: 25 km/h
